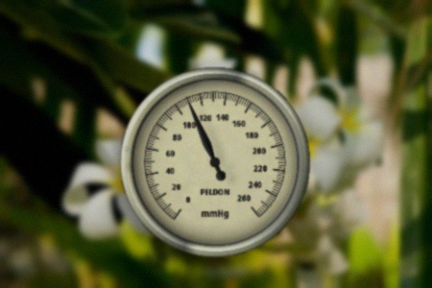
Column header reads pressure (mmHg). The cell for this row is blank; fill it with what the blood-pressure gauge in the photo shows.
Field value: 110 mmHg
